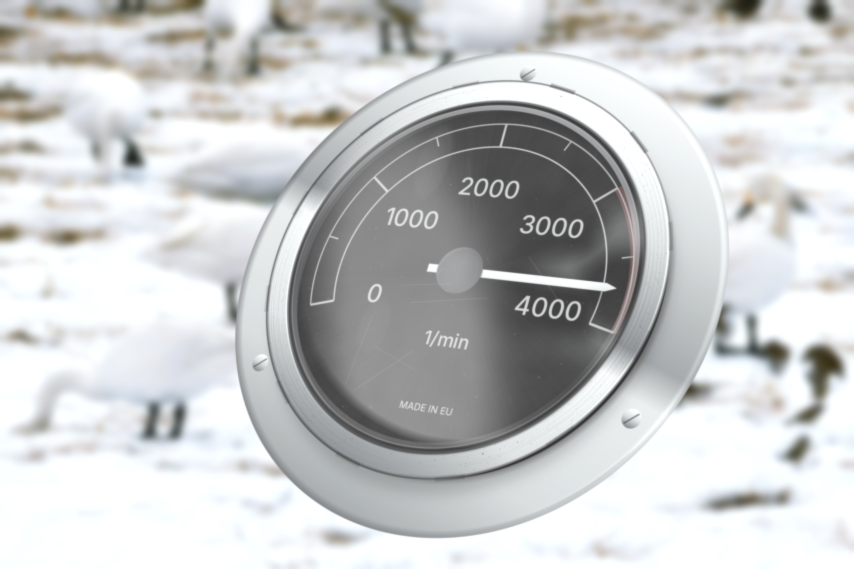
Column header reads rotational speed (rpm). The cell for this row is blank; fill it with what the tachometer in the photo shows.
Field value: 3750 rpm
